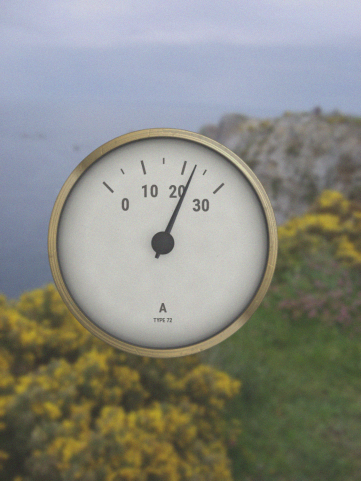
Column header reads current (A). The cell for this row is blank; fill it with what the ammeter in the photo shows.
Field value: 22.5 A
